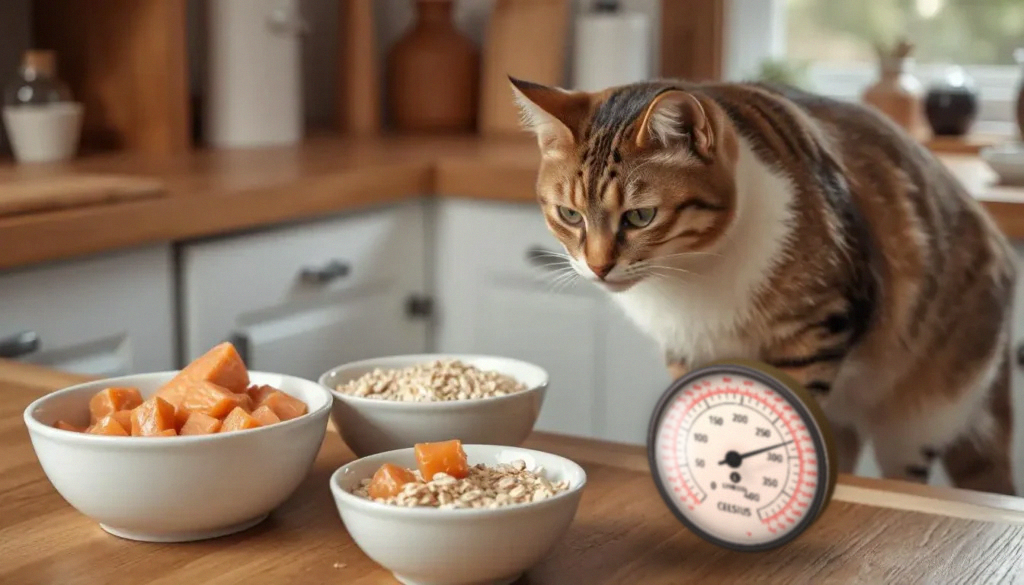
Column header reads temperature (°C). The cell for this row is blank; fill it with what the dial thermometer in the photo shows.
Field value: 280 °C
